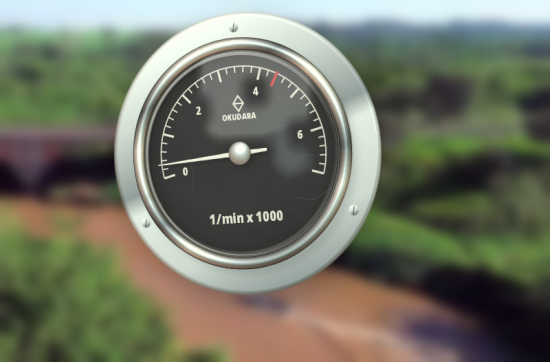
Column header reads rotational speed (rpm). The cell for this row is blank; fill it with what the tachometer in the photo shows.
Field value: 300 rpm
